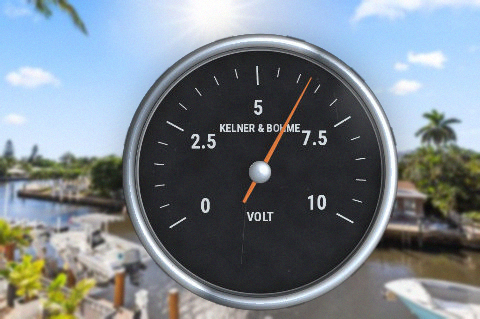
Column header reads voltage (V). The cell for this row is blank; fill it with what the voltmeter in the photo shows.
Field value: 6.25 V
